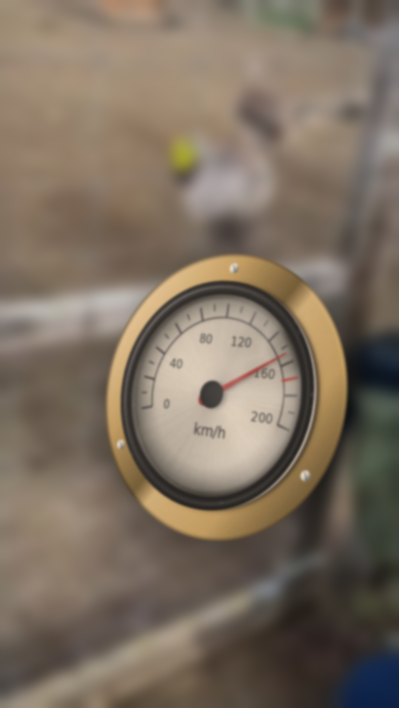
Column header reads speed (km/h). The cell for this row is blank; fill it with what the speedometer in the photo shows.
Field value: 155 km/h
